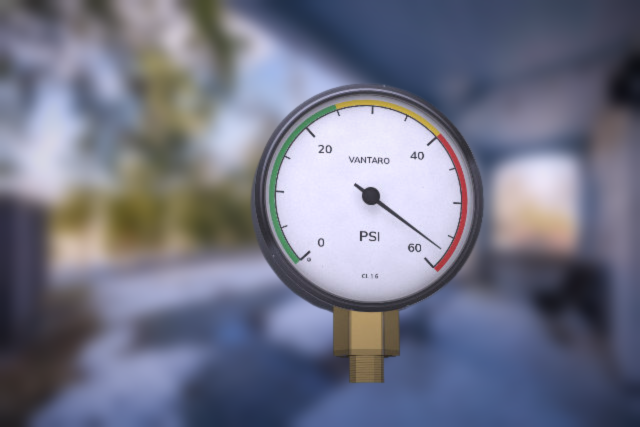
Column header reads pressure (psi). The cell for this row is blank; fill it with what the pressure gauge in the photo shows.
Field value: 57.5 psi
